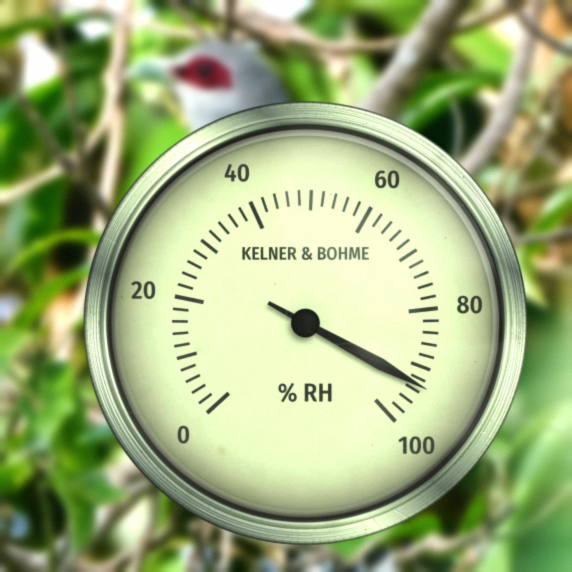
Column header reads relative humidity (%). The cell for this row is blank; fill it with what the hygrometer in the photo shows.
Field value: 93 %
